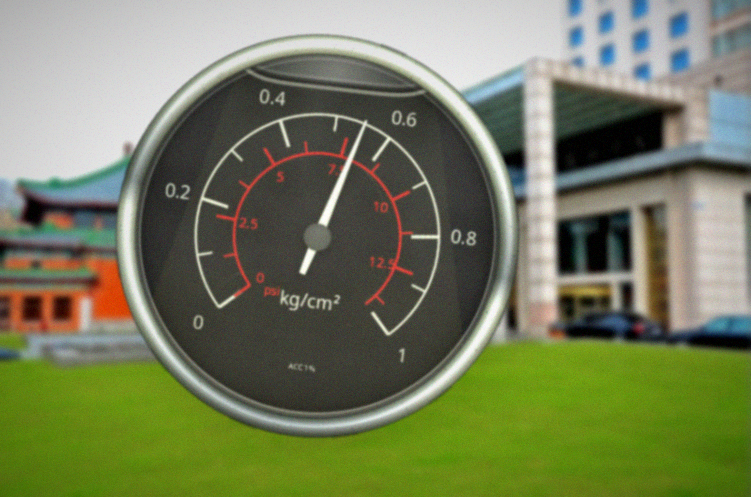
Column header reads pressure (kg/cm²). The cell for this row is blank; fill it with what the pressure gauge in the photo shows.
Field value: 0.55 kg/cm²
